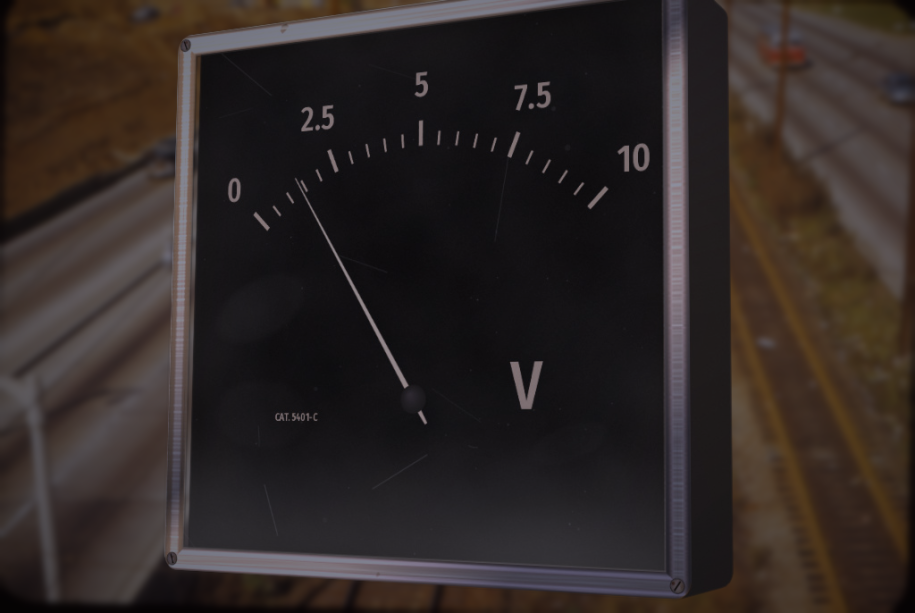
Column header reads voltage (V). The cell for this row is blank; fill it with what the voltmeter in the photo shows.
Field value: 1.5 V
